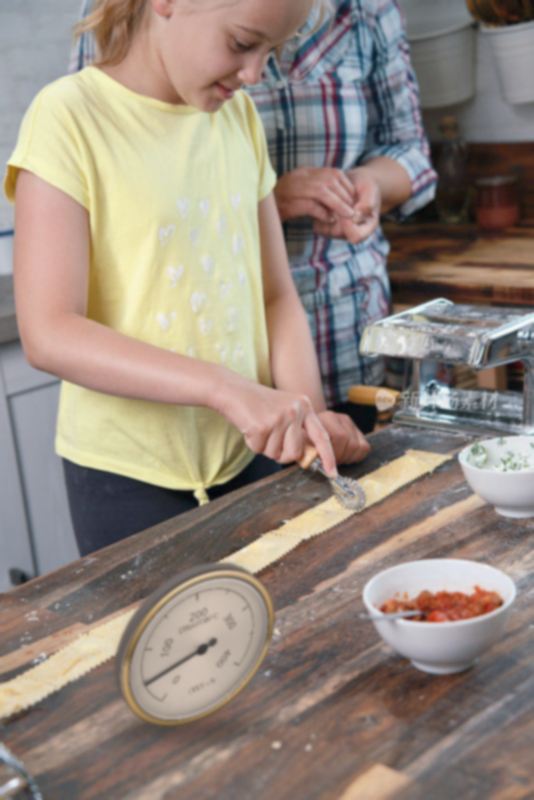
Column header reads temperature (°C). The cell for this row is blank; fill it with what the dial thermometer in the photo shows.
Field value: 50 °C
